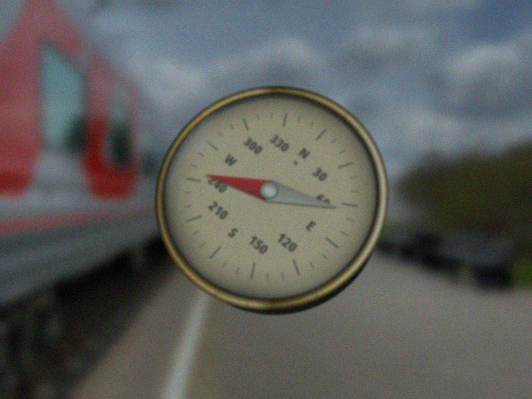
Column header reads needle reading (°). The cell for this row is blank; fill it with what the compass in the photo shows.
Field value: 245 °
